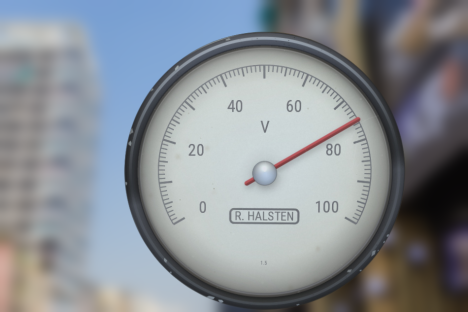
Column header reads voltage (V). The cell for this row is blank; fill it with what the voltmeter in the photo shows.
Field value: 75 V
